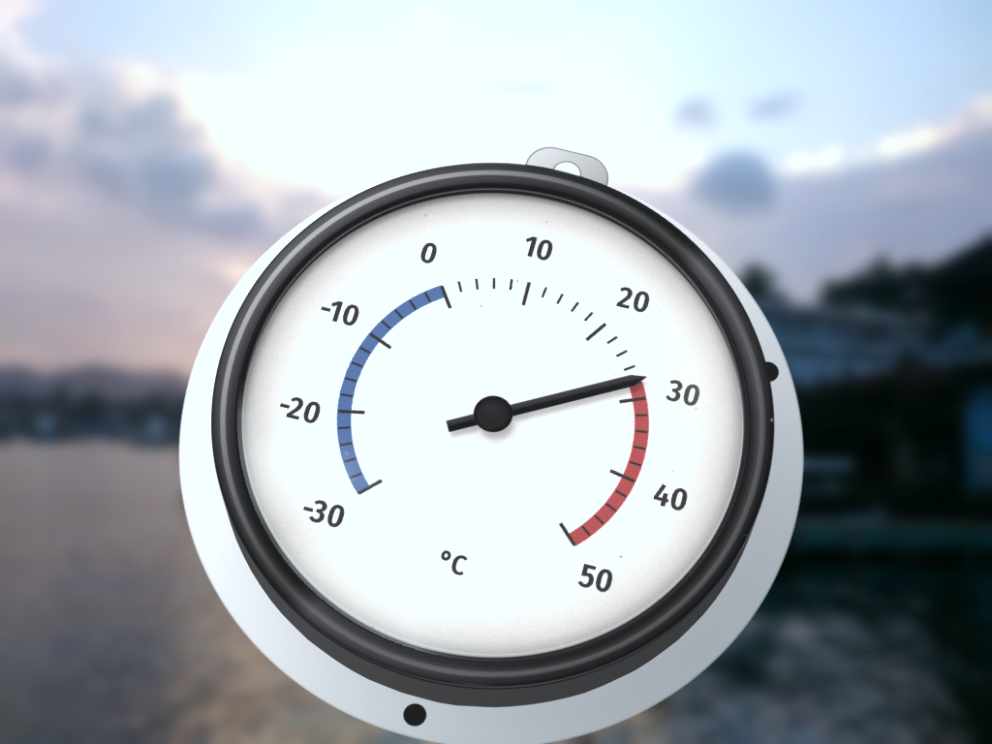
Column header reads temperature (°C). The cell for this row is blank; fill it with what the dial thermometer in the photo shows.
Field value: 28 °C
